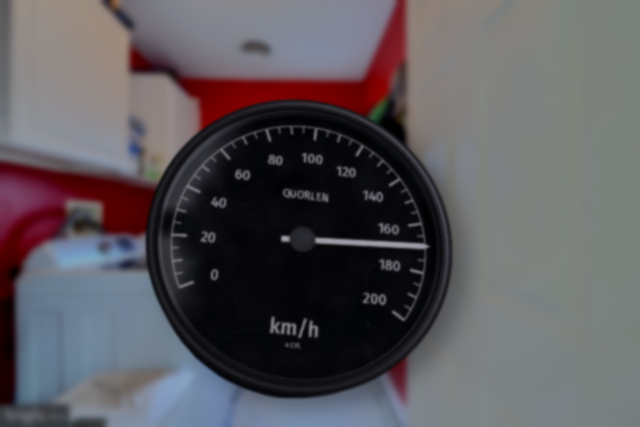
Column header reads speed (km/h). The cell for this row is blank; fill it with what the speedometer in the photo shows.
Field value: 170 km/h
